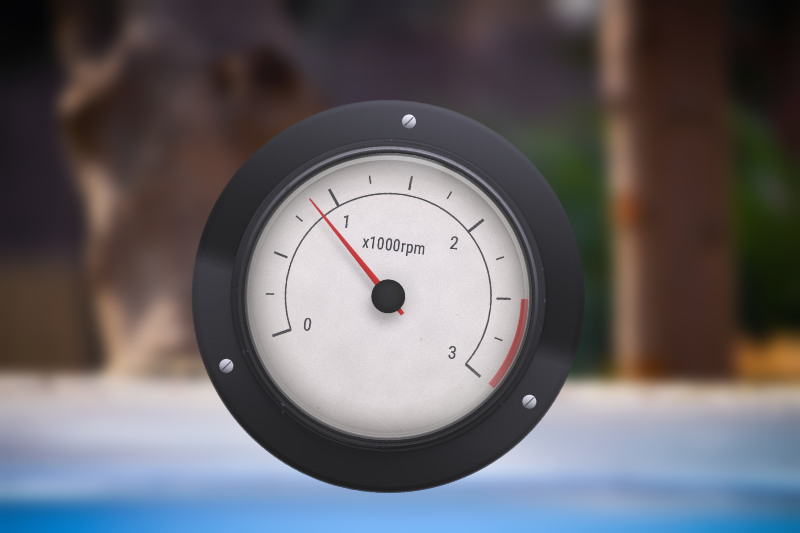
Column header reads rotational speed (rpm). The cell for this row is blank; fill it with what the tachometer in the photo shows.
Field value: 875 rpm
